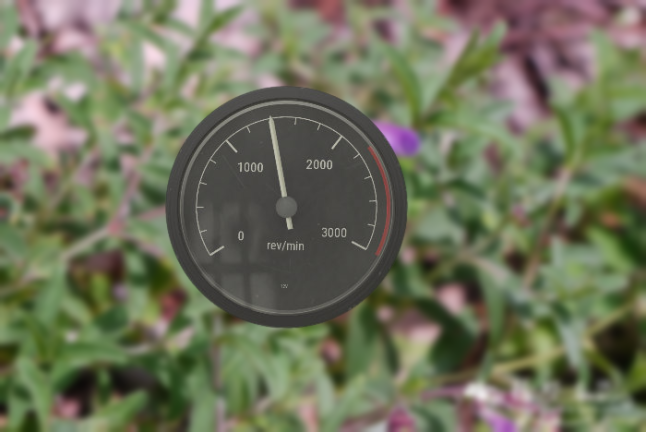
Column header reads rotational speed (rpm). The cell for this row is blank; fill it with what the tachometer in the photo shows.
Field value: 1400 rpm
